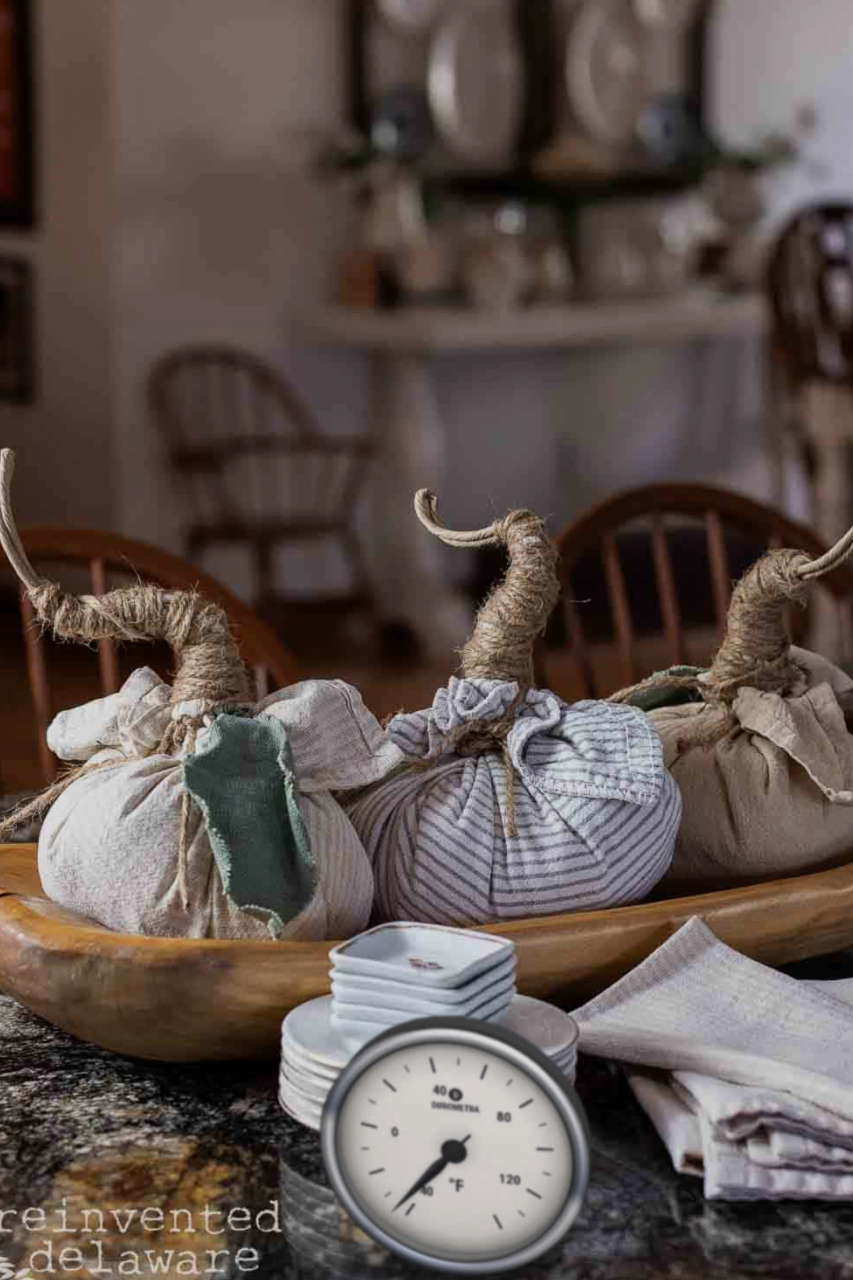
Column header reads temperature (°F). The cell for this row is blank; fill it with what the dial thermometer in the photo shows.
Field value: -35 °F
